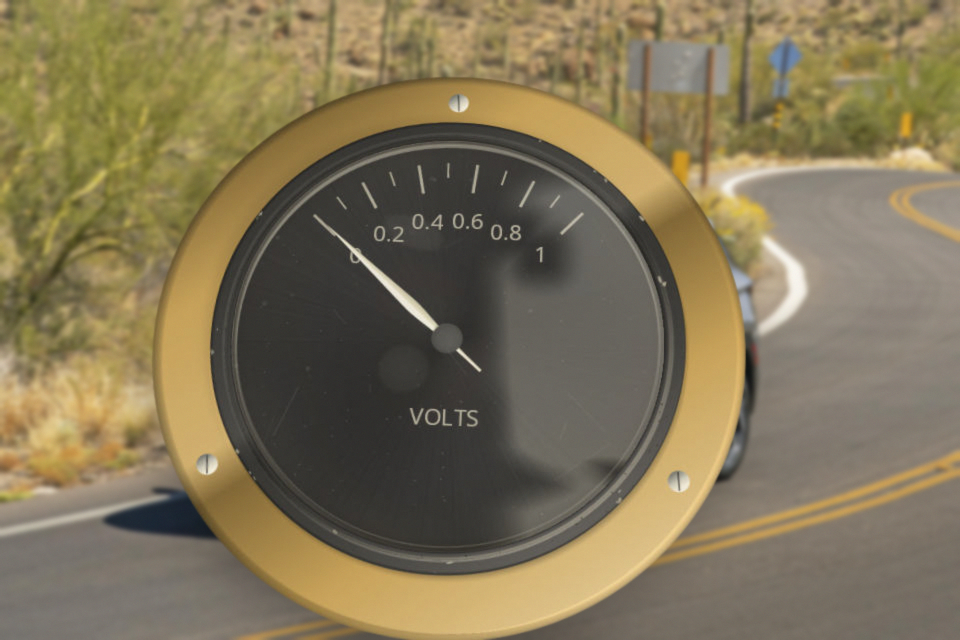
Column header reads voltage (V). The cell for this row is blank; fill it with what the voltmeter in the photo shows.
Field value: 0 V
